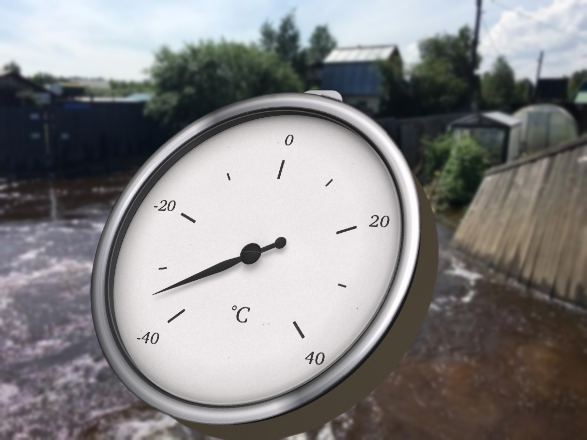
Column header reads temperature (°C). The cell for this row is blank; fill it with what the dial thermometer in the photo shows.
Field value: -35 °C
